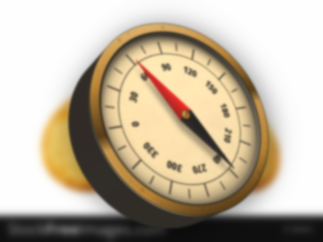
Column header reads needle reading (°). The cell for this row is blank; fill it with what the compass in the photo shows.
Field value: 60 °
